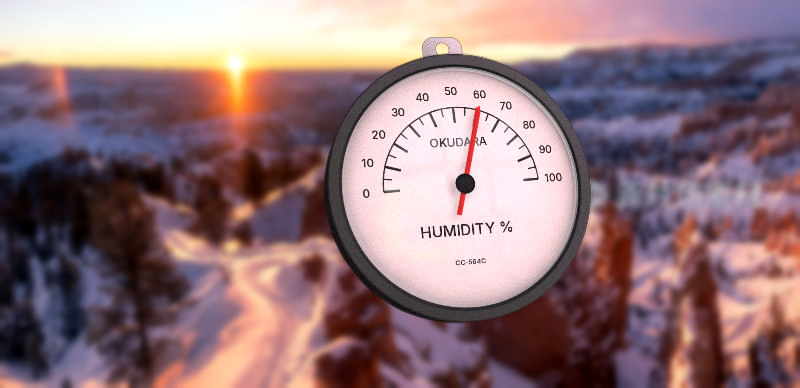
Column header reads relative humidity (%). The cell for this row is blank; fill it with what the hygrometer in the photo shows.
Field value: 60 %
